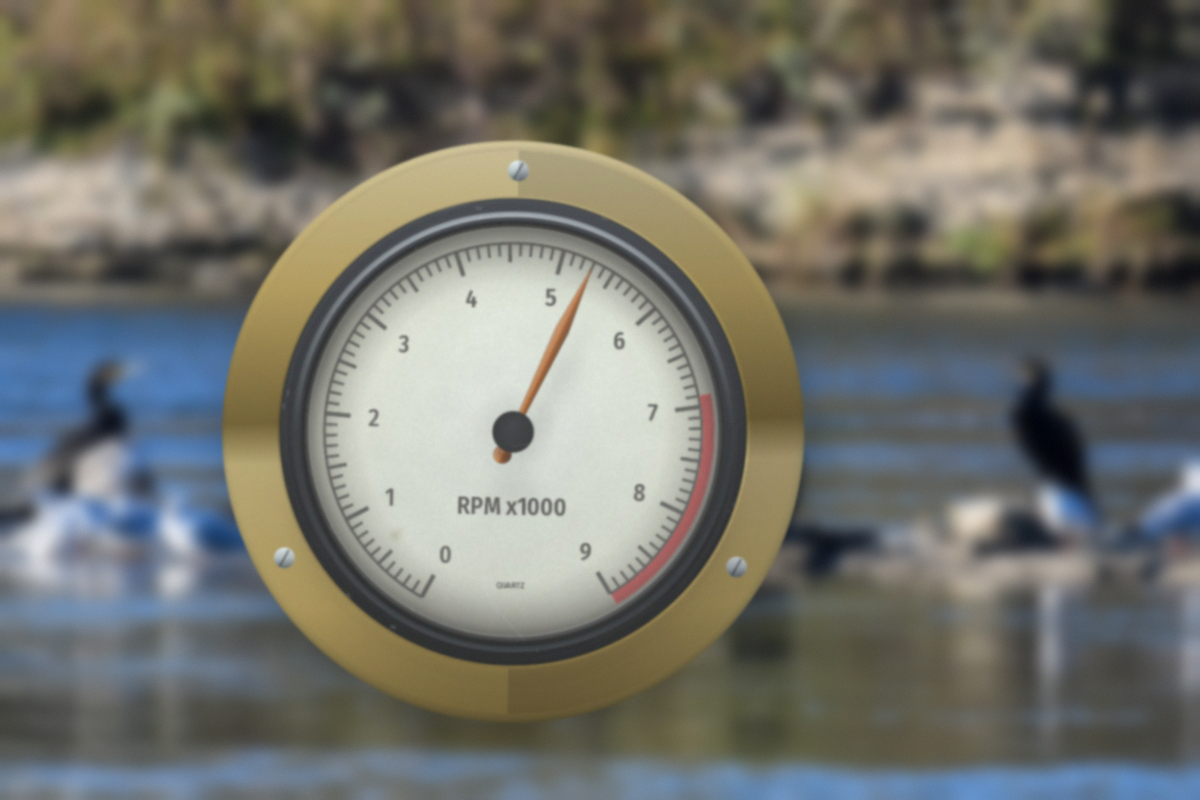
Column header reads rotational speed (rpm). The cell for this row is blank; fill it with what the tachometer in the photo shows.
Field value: 5300 rpm
